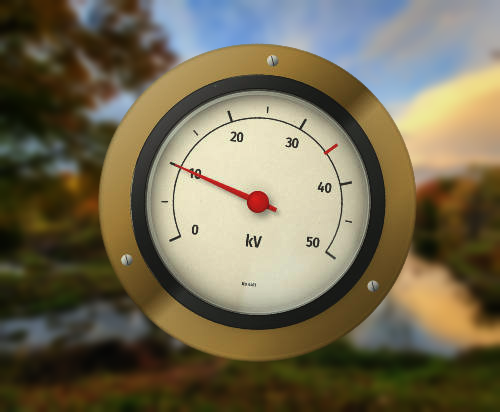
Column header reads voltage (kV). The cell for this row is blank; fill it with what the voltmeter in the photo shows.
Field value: 10 kV
